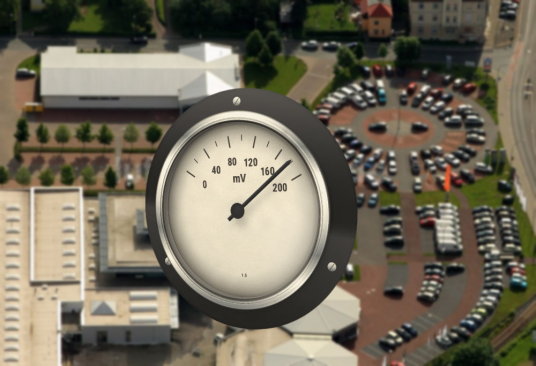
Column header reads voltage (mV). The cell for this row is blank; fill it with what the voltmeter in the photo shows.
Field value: 180 mV
